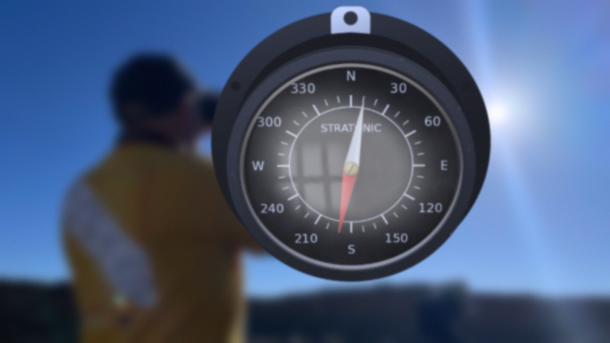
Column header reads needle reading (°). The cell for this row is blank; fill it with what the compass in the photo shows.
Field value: 190 °
